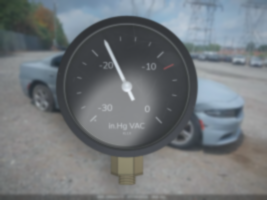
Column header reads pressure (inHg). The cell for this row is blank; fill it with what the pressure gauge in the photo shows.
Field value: -18 inHg
